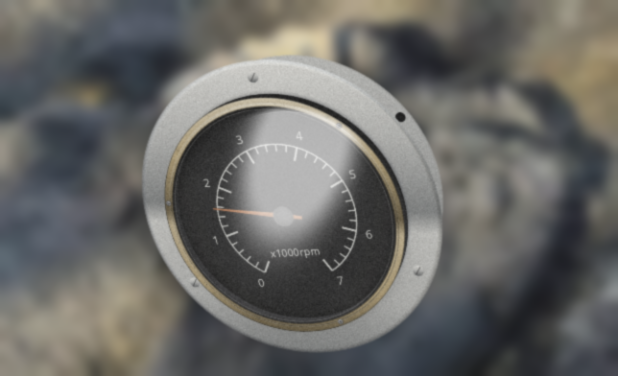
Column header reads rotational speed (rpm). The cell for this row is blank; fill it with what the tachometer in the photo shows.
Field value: 1600 rpm
